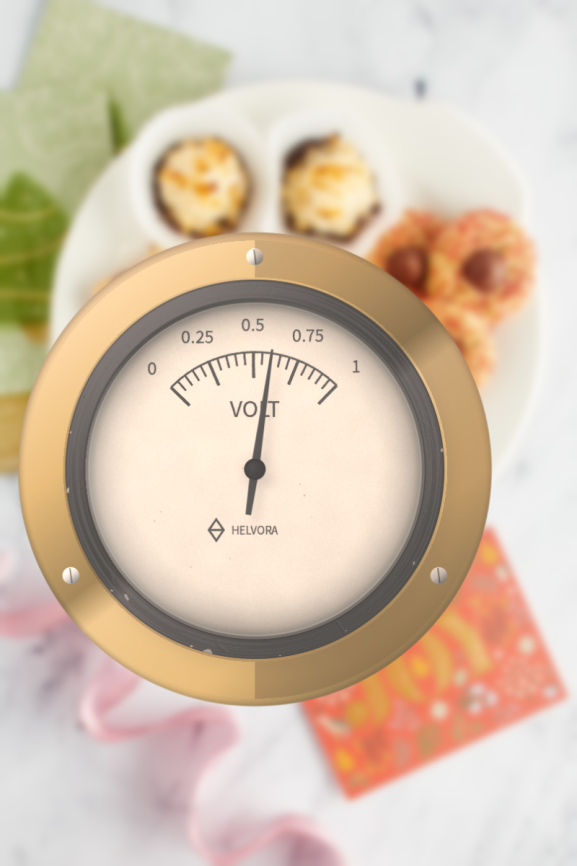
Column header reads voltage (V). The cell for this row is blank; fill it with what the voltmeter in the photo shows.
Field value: 0.6 V
